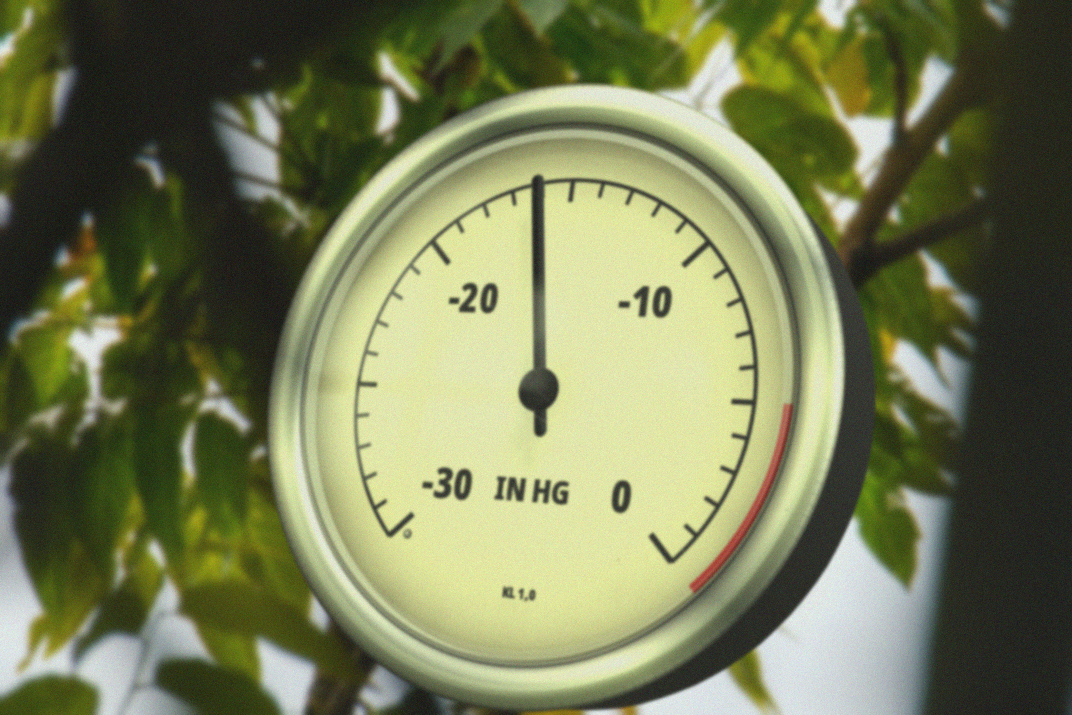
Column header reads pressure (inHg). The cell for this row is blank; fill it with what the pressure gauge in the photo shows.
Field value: -16 inHg
